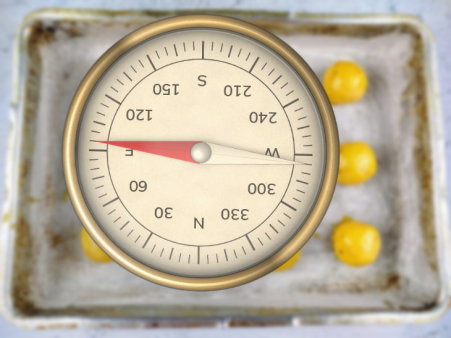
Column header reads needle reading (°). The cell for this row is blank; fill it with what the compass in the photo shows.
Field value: 95 °
